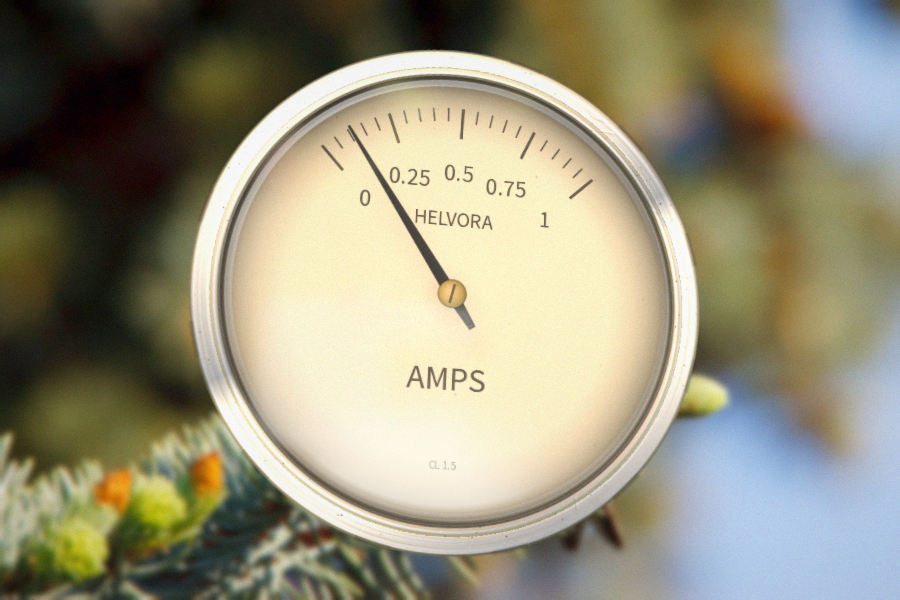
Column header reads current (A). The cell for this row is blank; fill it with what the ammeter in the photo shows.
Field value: 0.1 A
